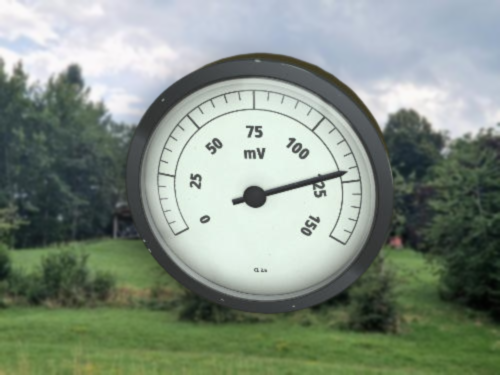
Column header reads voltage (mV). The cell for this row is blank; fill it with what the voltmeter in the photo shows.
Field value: 120 mV
